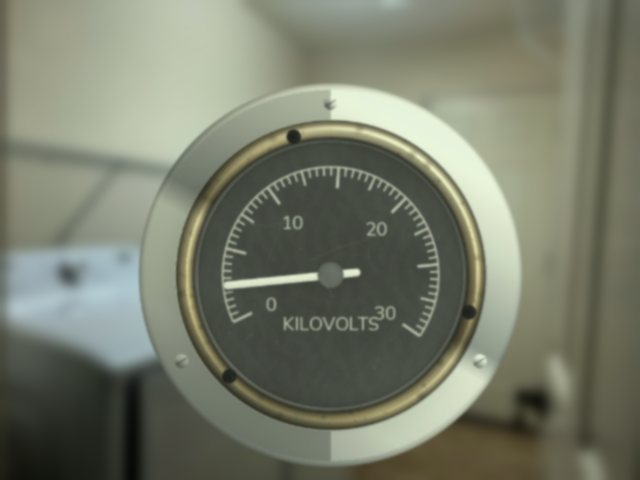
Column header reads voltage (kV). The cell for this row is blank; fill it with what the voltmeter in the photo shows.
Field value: 2.5 kV
